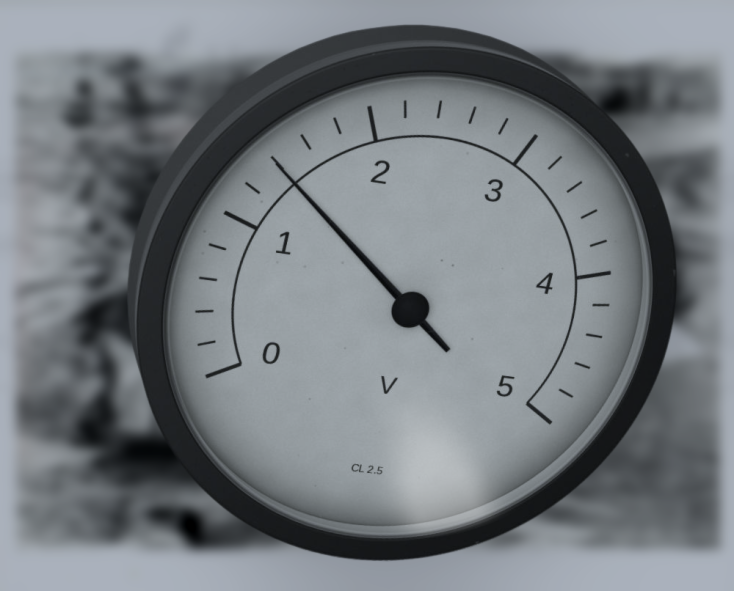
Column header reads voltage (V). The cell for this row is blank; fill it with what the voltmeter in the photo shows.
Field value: 1.4 V
